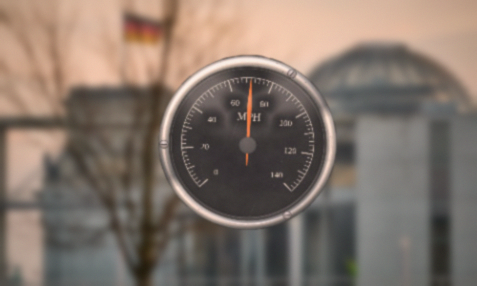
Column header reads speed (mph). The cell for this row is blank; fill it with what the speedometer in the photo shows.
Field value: 70 mph
